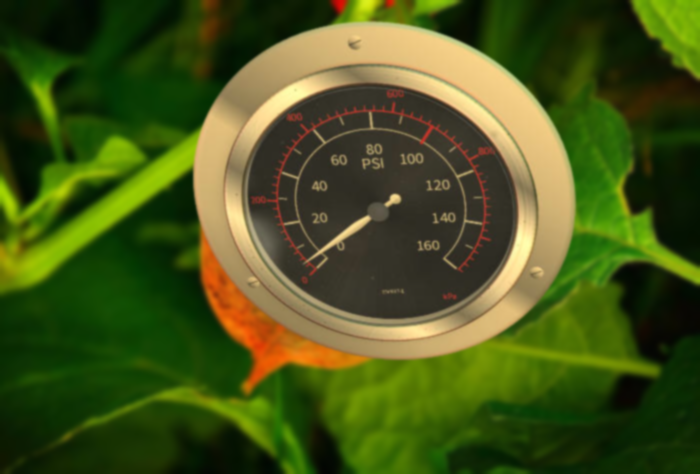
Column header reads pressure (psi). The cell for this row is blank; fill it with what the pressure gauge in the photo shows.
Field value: 5 psi
